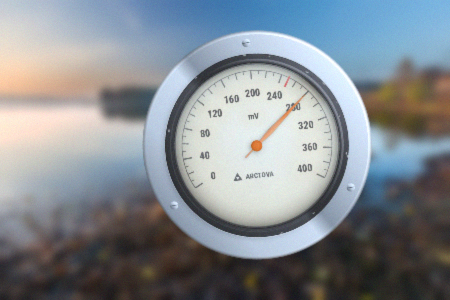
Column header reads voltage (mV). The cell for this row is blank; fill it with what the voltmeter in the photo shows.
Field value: 280 mV
